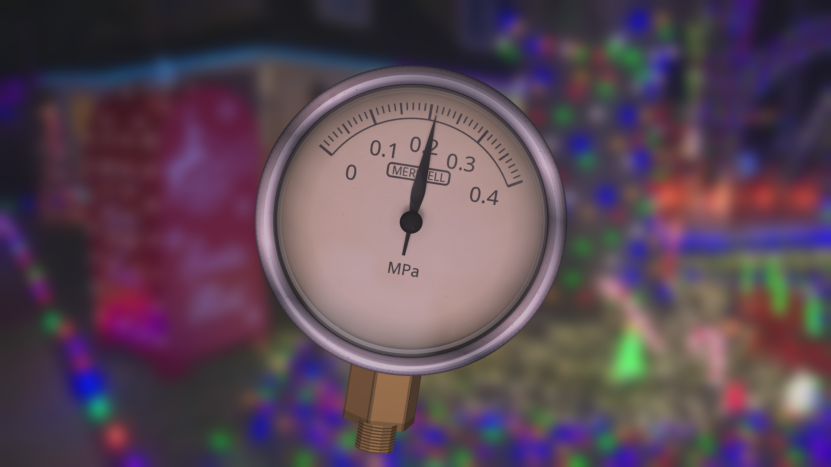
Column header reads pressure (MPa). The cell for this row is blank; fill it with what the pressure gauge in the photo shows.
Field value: 0.21 MPa
